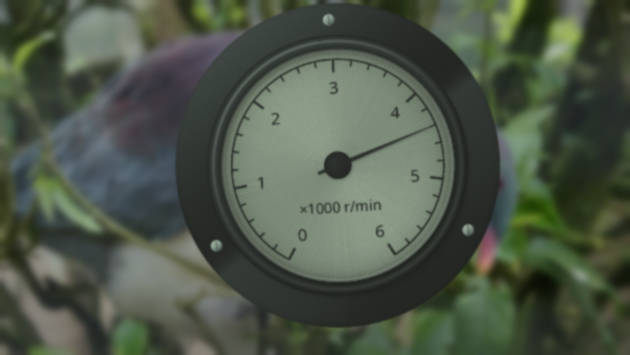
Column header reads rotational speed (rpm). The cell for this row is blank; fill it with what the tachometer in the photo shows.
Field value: 4400 rpm
